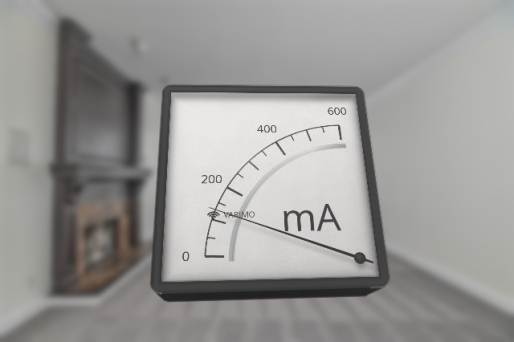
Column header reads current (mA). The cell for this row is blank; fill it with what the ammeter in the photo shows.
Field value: 125 mA
